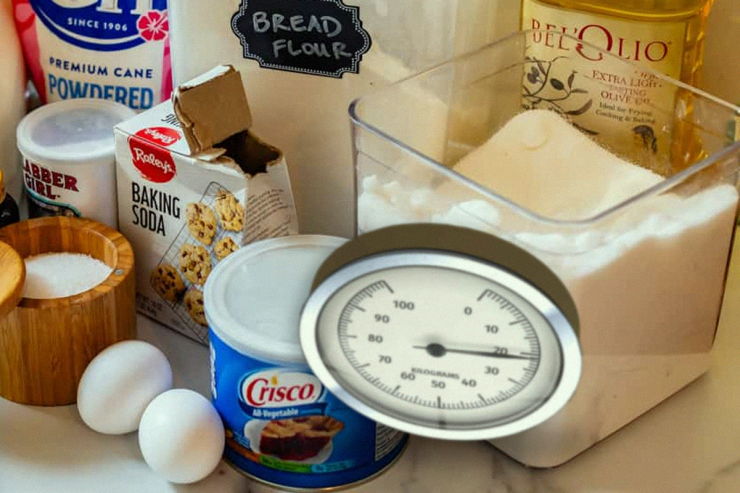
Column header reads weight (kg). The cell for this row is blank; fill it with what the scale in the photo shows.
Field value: 20 kg
